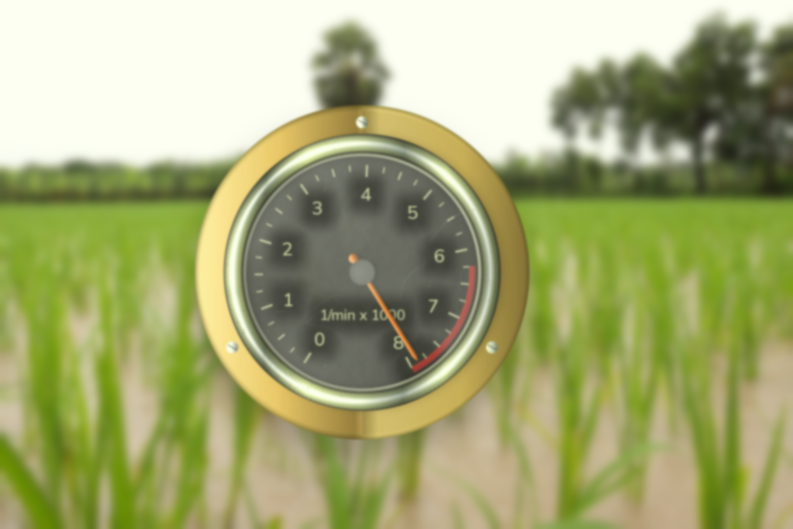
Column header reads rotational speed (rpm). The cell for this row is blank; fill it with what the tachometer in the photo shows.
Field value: 7875 rpm
